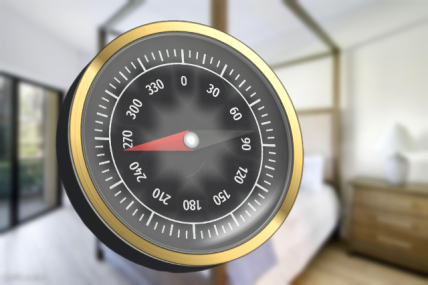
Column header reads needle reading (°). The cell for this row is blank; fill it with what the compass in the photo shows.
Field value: 260 °
